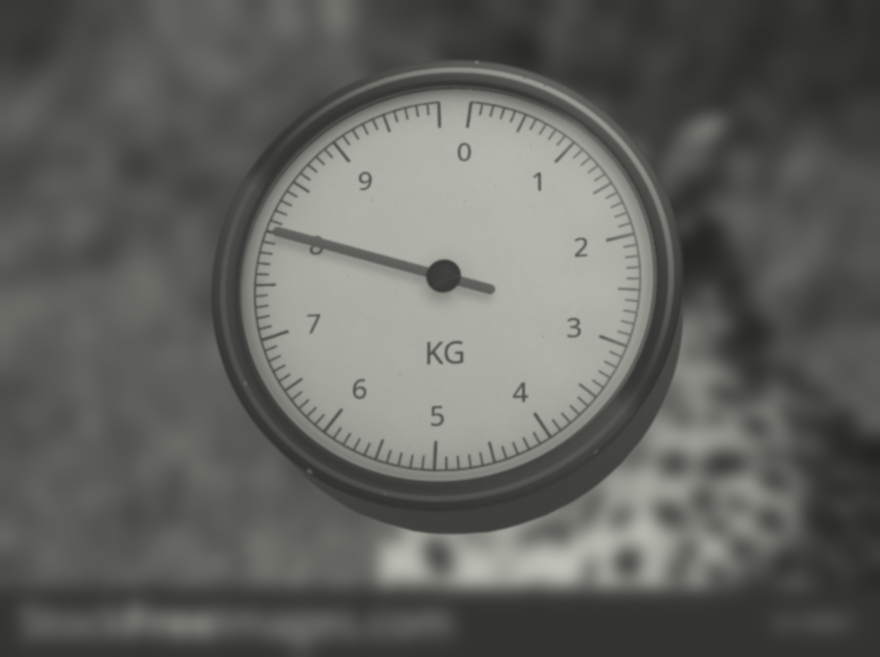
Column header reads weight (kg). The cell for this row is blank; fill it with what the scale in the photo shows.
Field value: 8 kg
